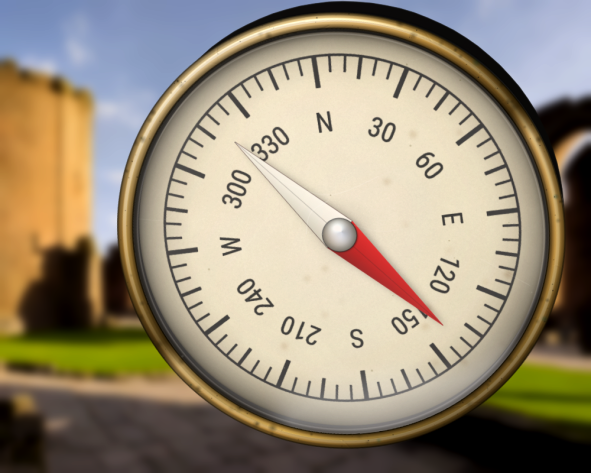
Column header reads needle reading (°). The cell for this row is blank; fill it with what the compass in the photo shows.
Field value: 140 °
